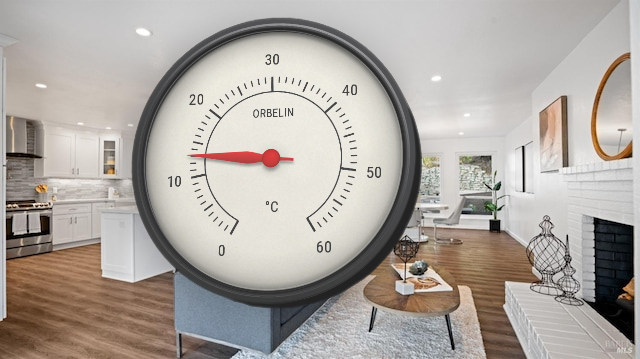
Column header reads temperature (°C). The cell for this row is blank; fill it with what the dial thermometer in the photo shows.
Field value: 13 °C
